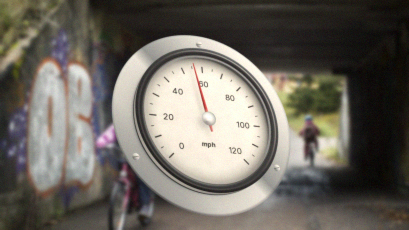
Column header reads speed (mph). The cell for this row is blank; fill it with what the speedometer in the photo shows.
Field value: 55 mph
